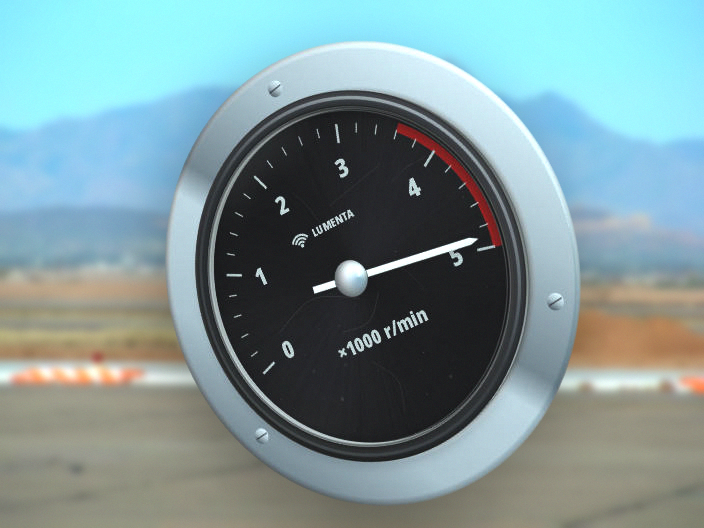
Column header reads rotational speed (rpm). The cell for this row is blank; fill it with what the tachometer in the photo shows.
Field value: 4900 rpm
